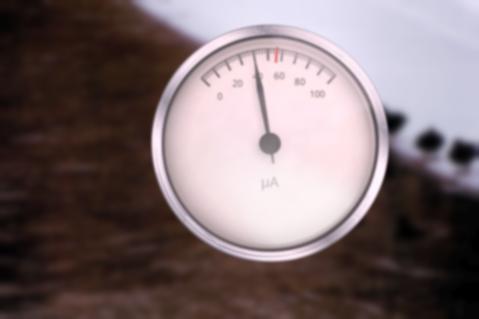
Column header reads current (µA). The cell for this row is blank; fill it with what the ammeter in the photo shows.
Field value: 40 µA
